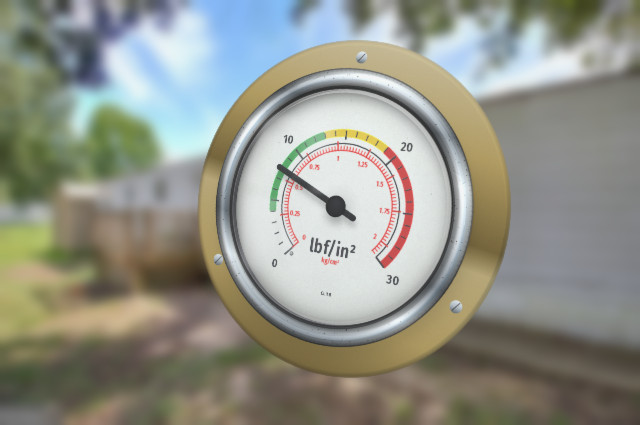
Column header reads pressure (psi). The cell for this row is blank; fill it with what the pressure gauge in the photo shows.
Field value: 8 psi
